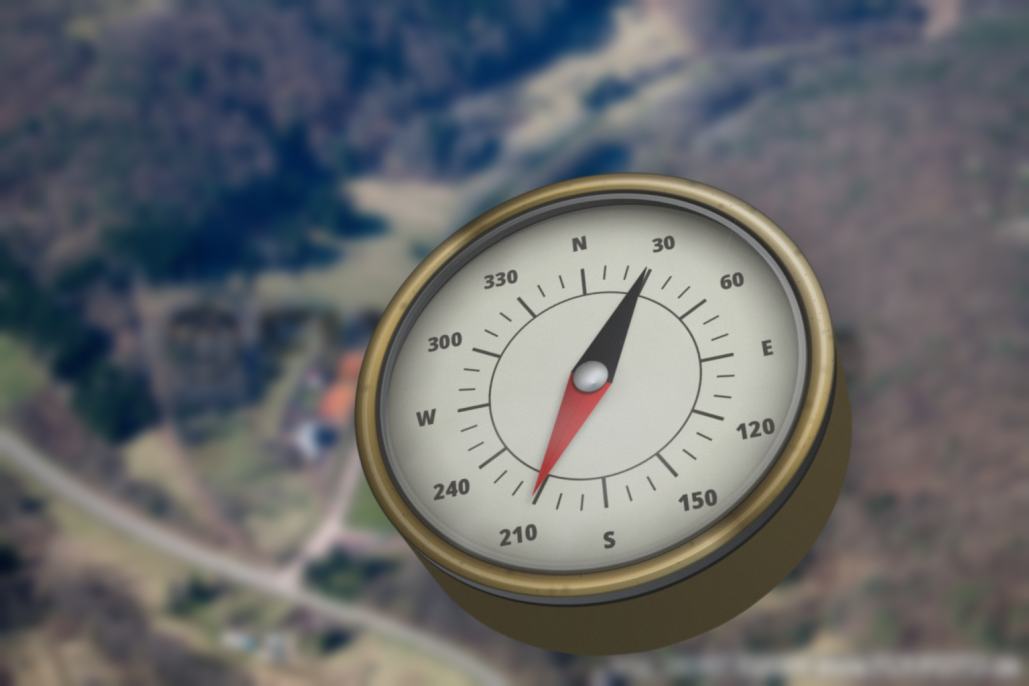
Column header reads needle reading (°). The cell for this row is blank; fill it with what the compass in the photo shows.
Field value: 210 °
